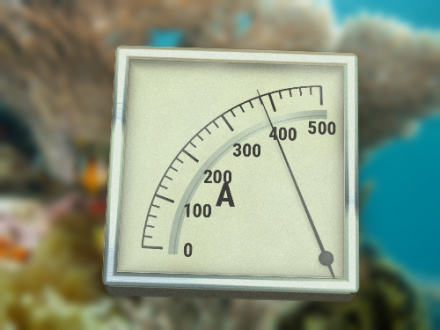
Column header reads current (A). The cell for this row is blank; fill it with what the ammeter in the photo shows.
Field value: 380 A
